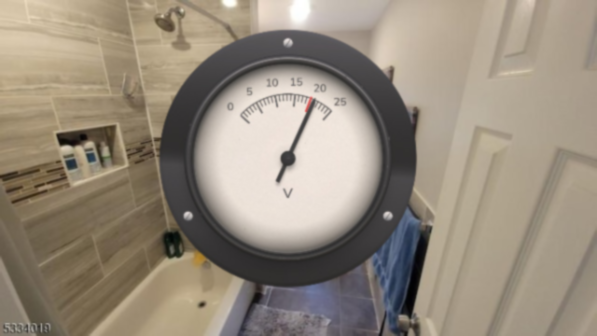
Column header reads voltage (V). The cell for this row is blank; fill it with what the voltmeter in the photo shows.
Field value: 20 V
